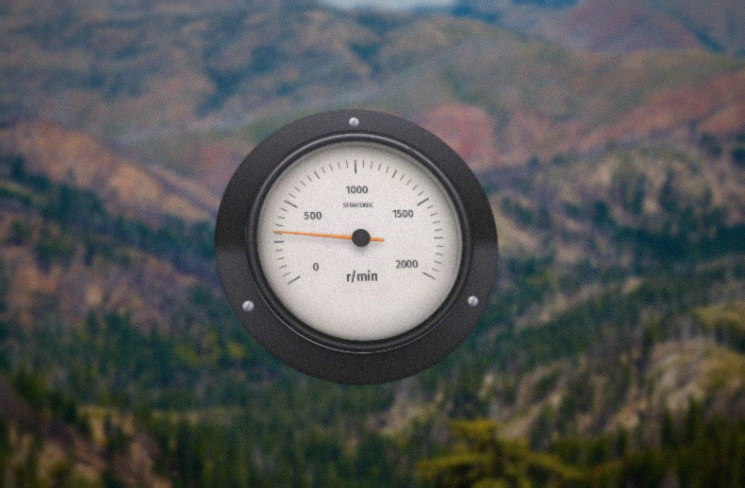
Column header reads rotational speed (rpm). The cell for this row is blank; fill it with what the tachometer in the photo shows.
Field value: 300 rpm
